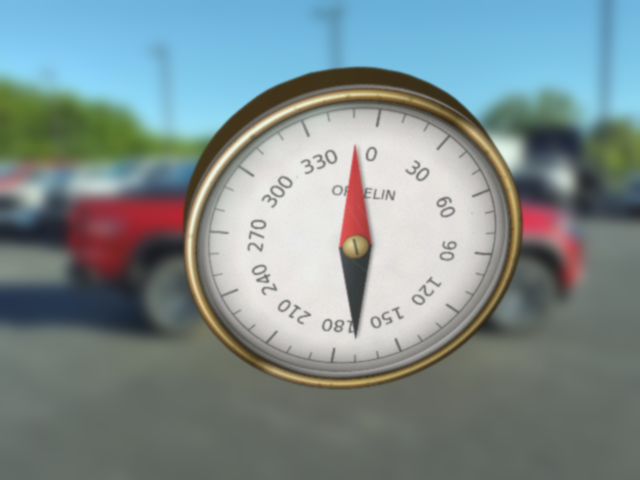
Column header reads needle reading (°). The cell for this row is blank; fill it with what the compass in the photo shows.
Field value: 350 °
